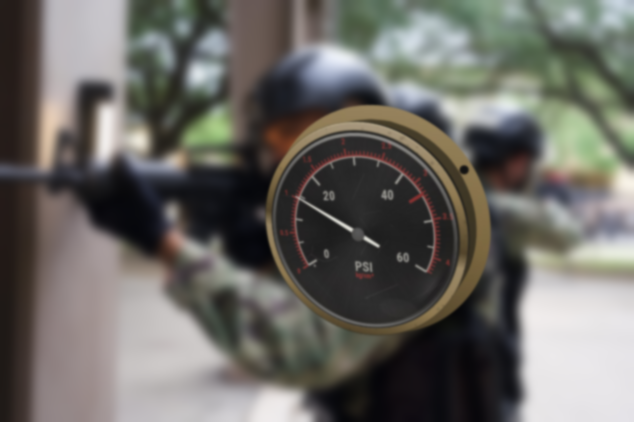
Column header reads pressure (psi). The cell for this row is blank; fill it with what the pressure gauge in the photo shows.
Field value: 15 psi
